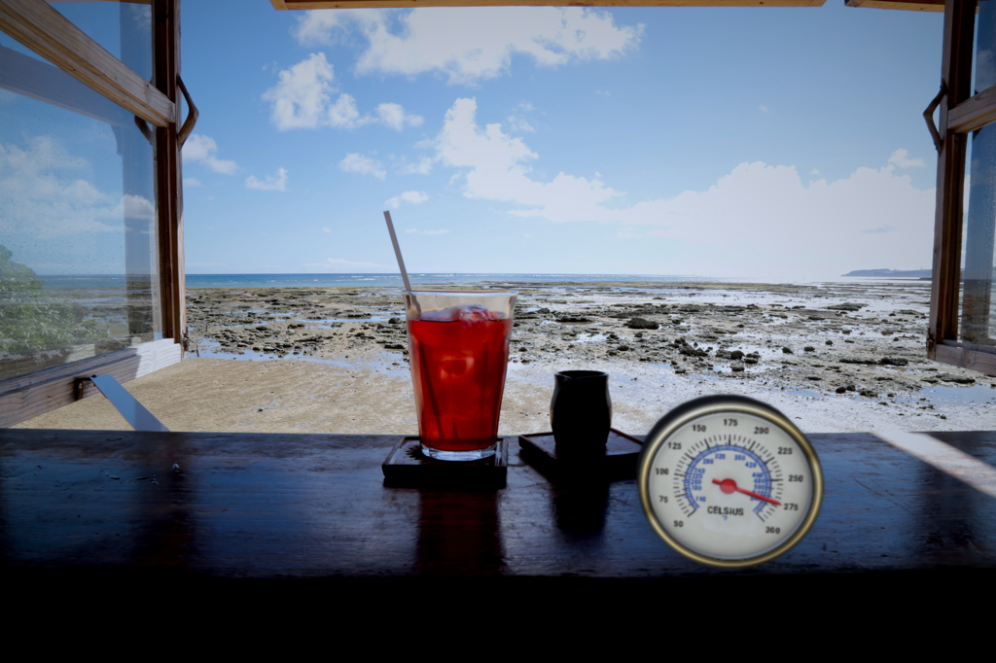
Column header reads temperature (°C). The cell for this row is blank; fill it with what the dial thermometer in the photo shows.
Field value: 275 °C
